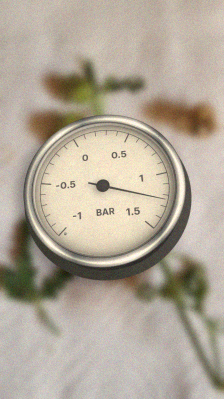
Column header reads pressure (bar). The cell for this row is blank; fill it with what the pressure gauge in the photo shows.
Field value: 1.25 bar
